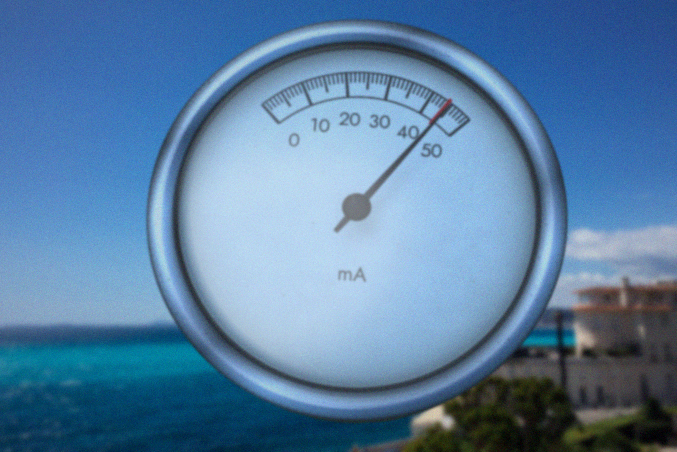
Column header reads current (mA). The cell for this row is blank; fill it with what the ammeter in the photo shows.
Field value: 45 mA
